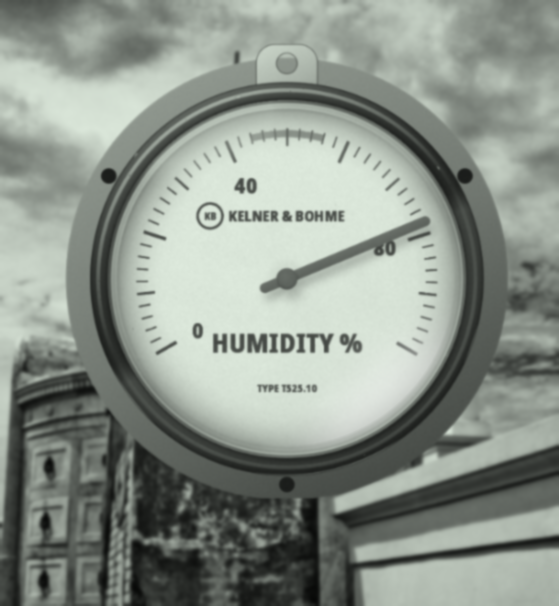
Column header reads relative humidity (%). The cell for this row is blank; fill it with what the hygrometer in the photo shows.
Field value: 78 %
